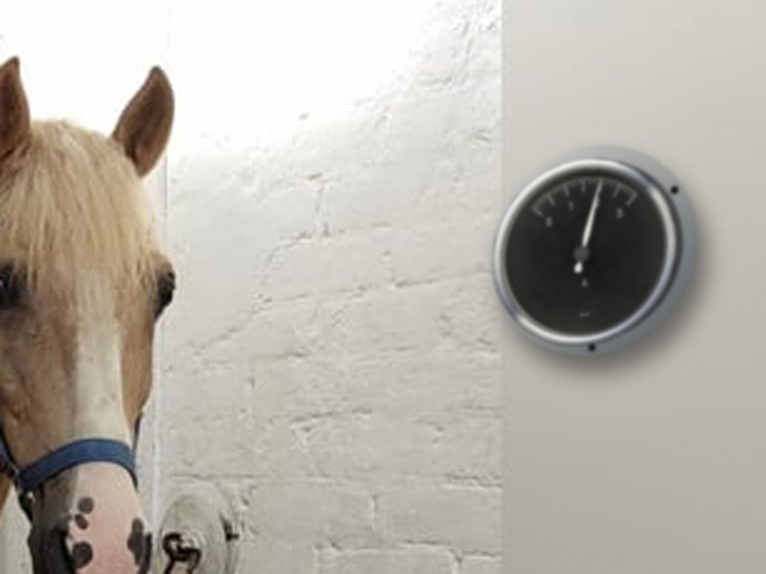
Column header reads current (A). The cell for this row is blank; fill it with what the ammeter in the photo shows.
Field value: 2 A
